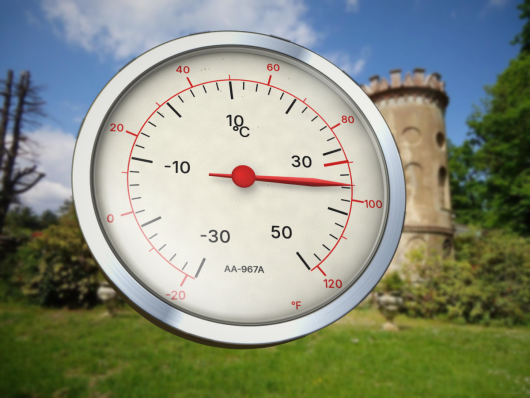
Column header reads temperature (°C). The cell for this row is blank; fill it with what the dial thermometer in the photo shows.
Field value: 36 °C
